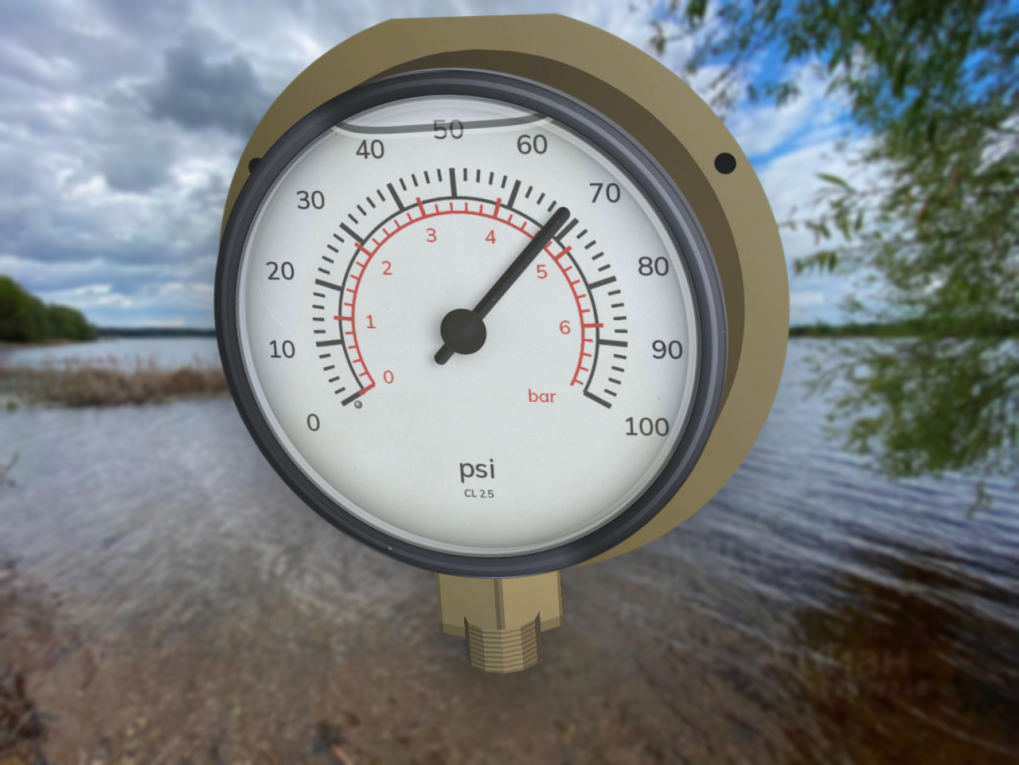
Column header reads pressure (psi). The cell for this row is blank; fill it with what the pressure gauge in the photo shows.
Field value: 68 psi
